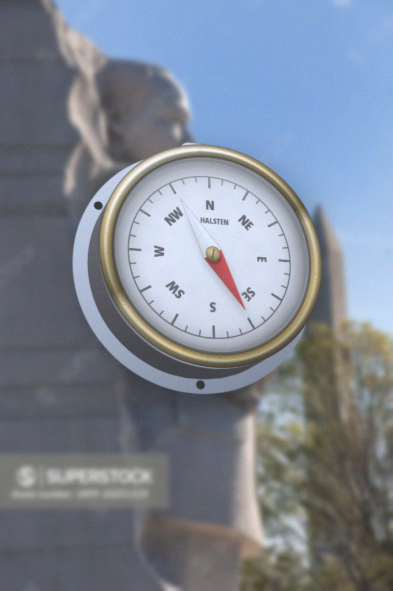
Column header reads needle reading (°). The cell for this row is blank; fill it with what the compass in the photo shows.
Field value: 150 °
